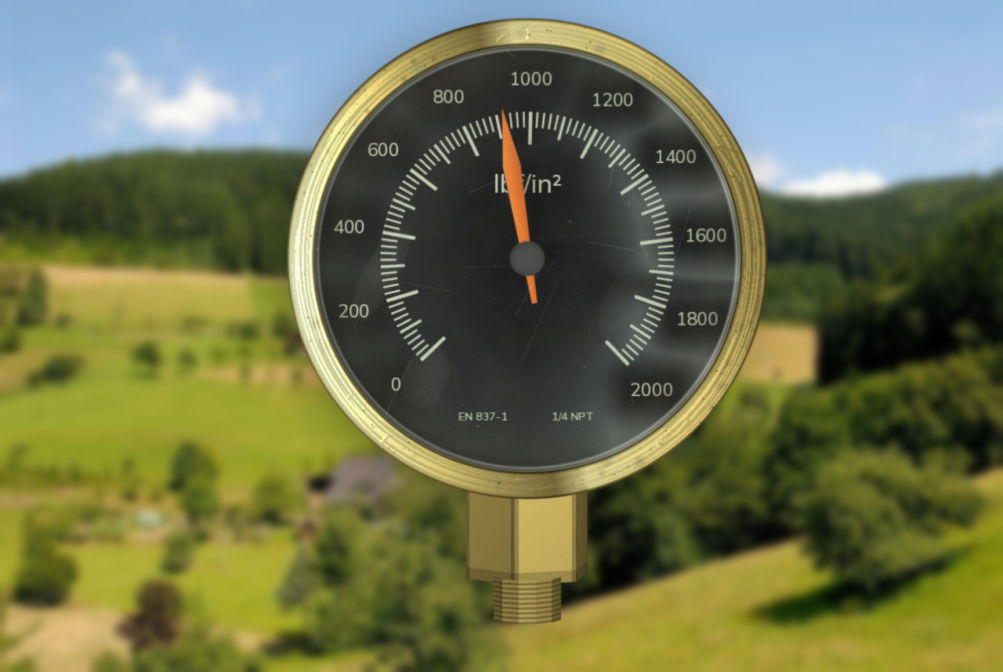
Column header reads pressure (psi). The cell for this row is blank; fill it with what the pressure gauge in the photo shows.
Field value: 920 psi
